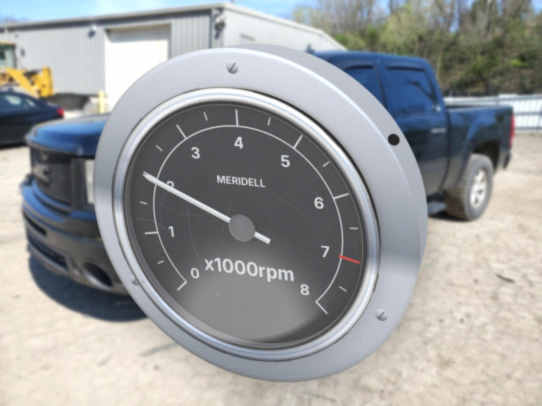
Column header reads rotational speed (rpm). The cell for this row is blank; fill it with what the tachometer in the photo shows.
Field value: 2000 rpm
